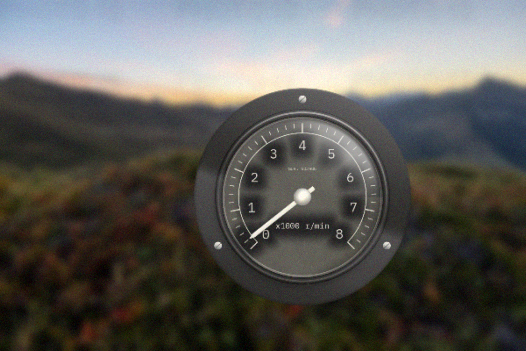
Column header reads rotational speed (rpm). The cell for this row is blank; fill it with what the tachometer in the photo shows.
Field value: 200 rpm
